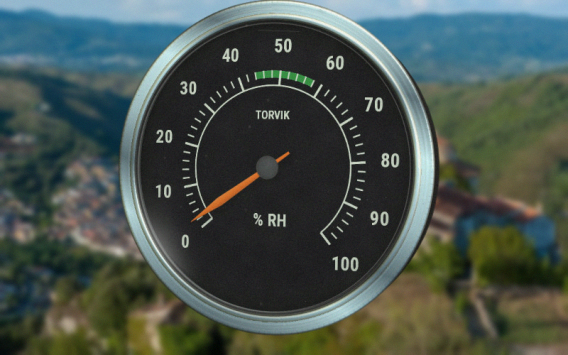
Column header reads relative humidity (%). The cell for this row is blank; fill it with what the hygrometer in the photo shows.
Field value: 2 %
